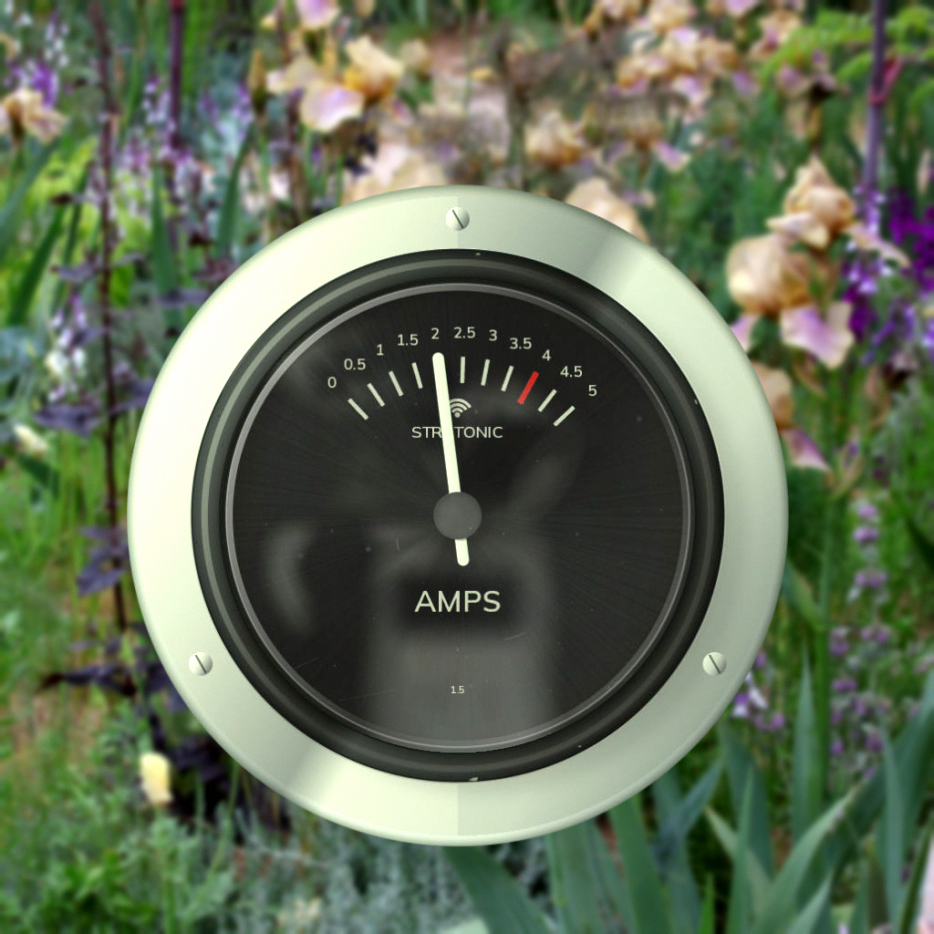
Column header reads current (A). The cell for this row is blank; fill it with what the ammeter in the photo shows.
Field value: 2 A
